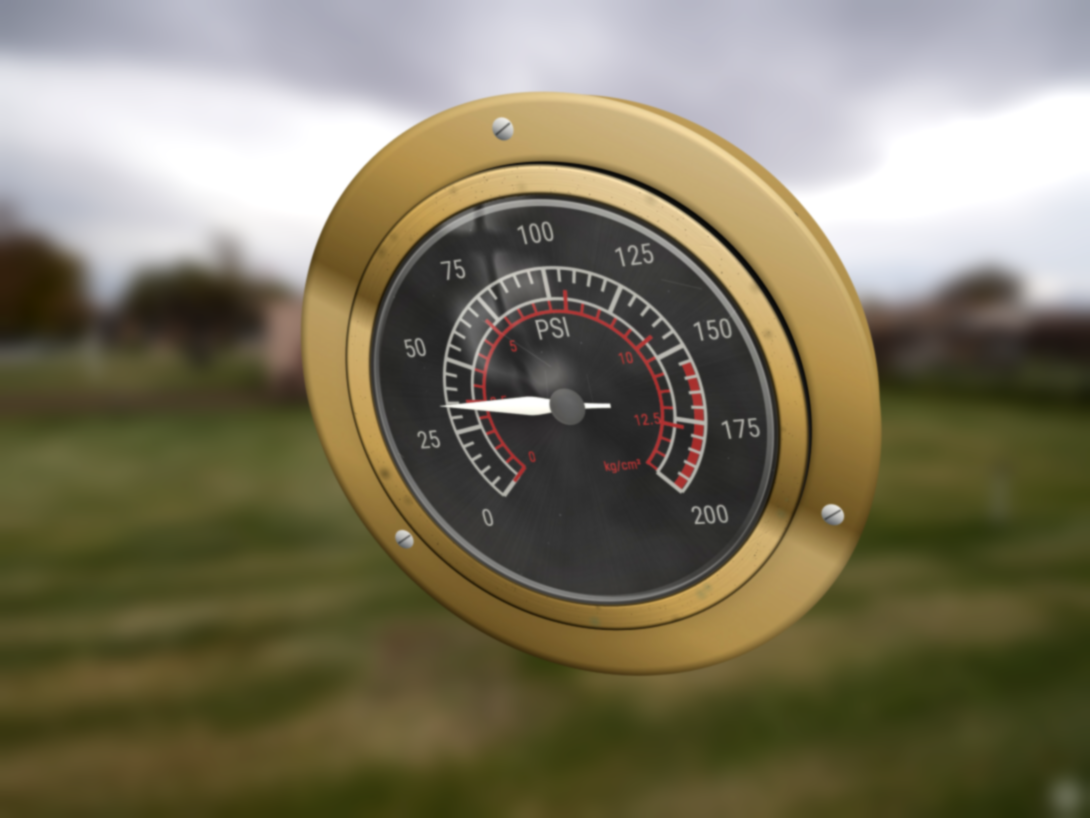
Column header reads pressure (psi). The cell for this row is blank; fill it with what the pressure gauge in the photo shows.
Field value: 35 psi
